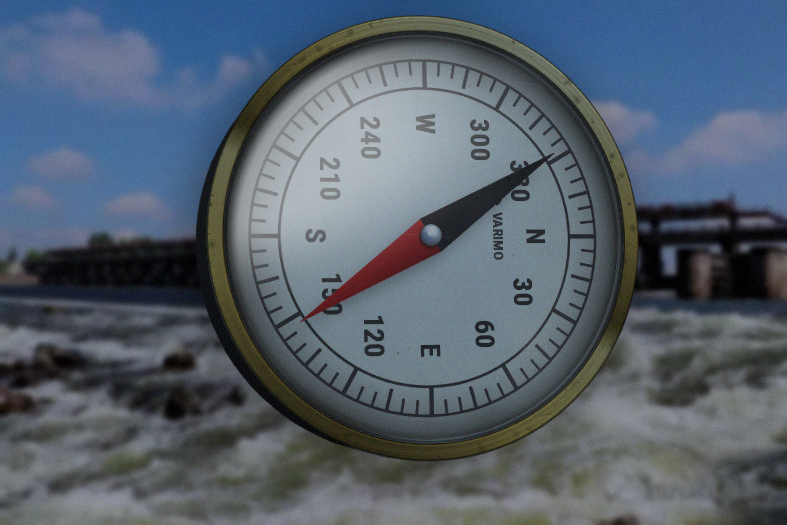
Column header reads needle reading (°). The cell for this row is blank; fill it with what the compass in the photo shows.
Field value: 147.5 °
